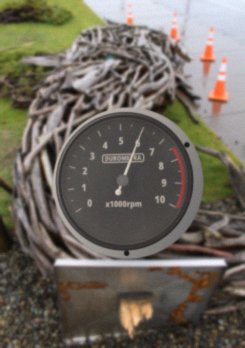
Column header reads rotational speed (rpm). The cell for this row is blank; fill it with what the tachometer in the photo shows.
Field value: 6000 rpm
